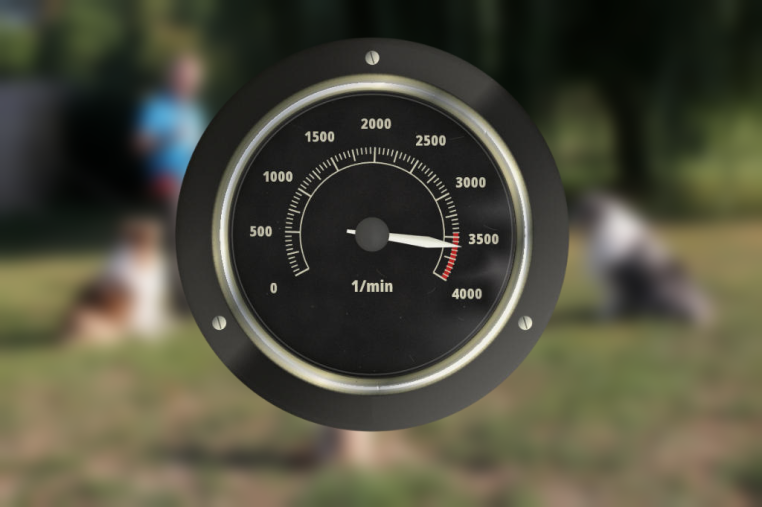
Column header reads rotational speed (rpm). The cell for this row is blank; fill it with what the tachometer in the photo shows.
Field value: 3600 rpm
